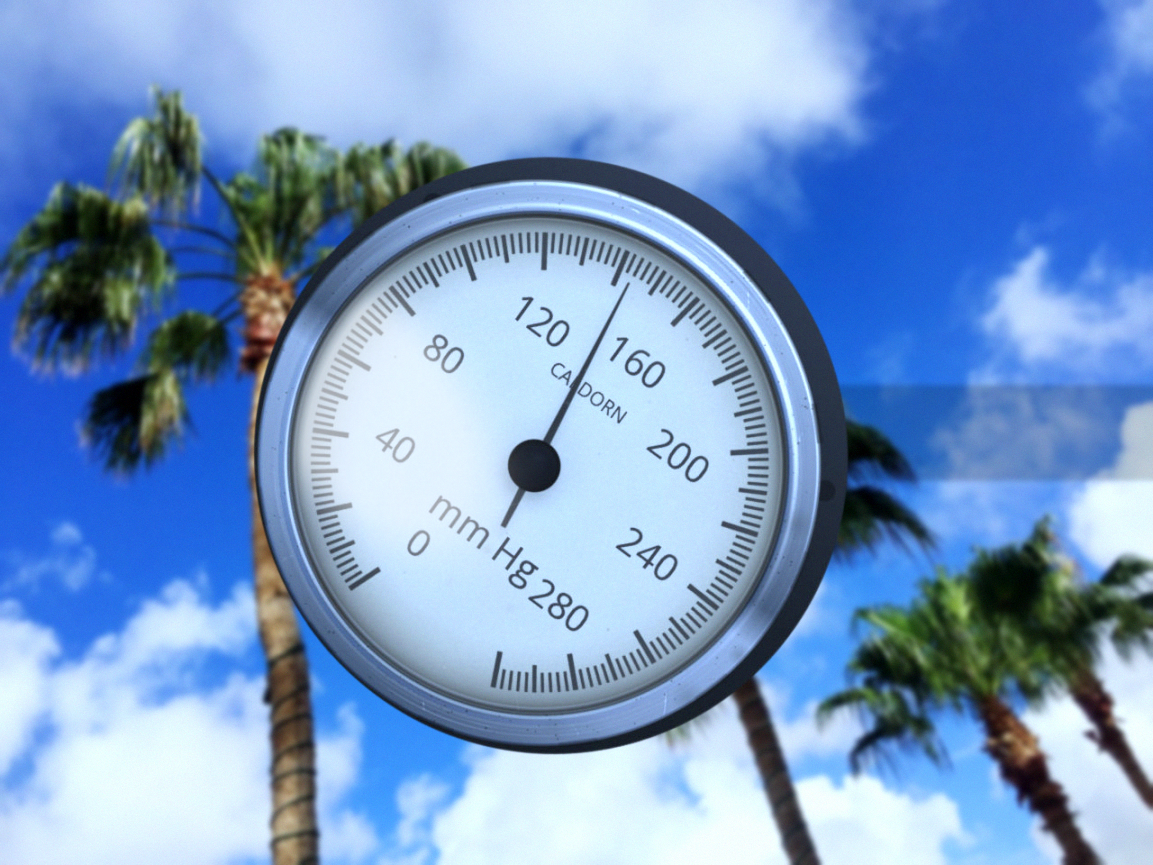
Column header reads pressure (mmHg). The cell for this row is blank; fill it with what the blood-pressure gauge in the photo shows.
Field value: 144 mmHg
